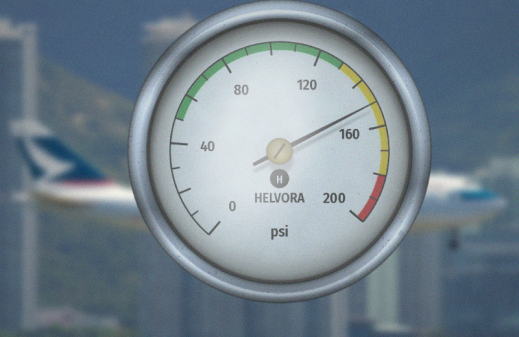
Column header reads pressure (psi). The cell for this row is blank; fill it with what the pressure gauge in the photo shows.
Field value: 150 psi
